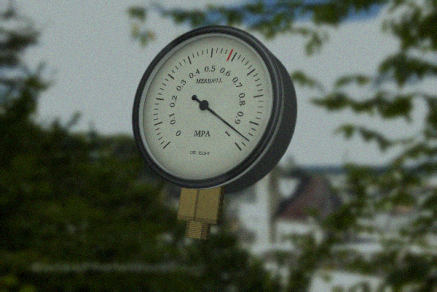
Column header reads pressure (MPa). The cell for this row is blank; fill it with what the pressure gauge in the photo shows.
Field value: 0.96 MPa
